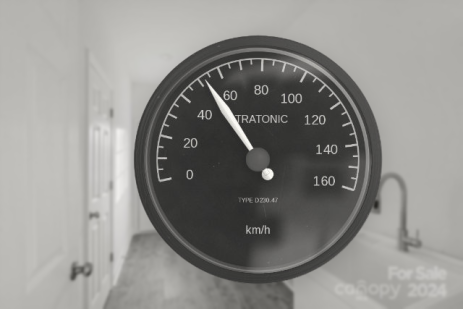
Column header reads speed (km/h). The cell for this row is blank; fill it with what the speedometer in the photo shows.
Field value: 52.5 km/h
